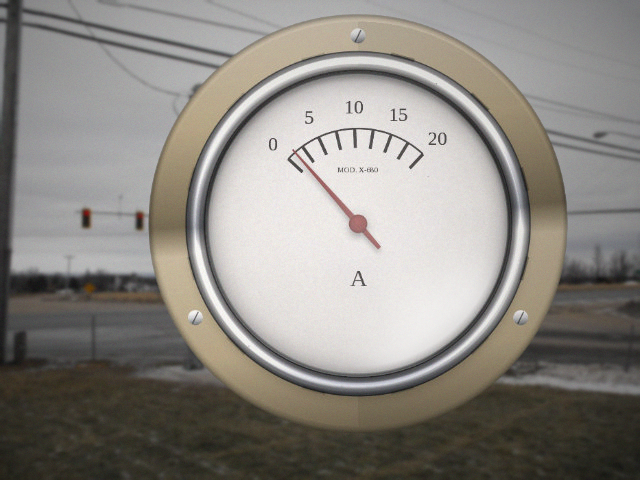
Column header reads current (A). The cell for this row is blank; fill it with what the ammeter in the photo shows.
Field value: 1.25 A
